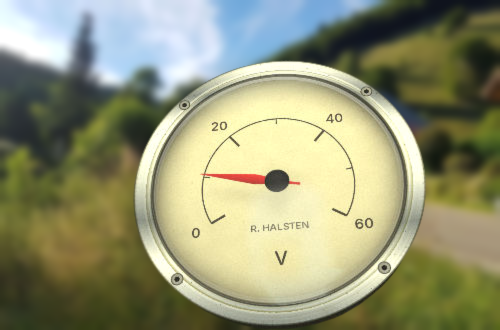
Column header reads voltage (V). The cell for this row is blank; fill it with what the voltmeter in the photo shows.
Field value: 10 V
